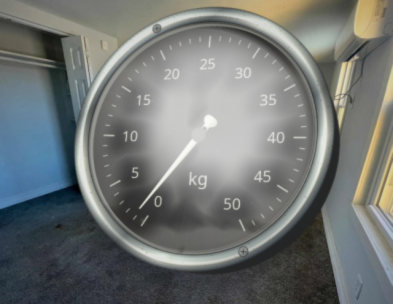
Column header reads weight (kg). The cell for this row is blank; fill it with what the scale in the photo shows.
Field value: 1 kg
